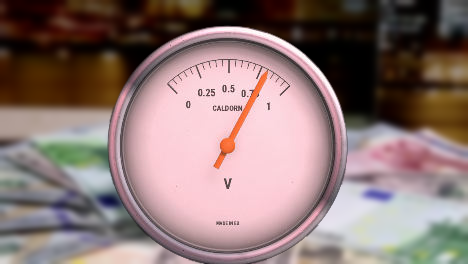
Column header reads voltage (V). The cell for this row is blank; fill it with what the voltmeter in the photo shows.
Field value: 0.8 V
